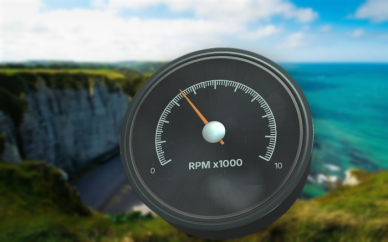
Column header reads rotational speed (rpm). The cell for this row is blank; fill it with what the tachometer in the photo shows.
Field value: 3500 rpm
